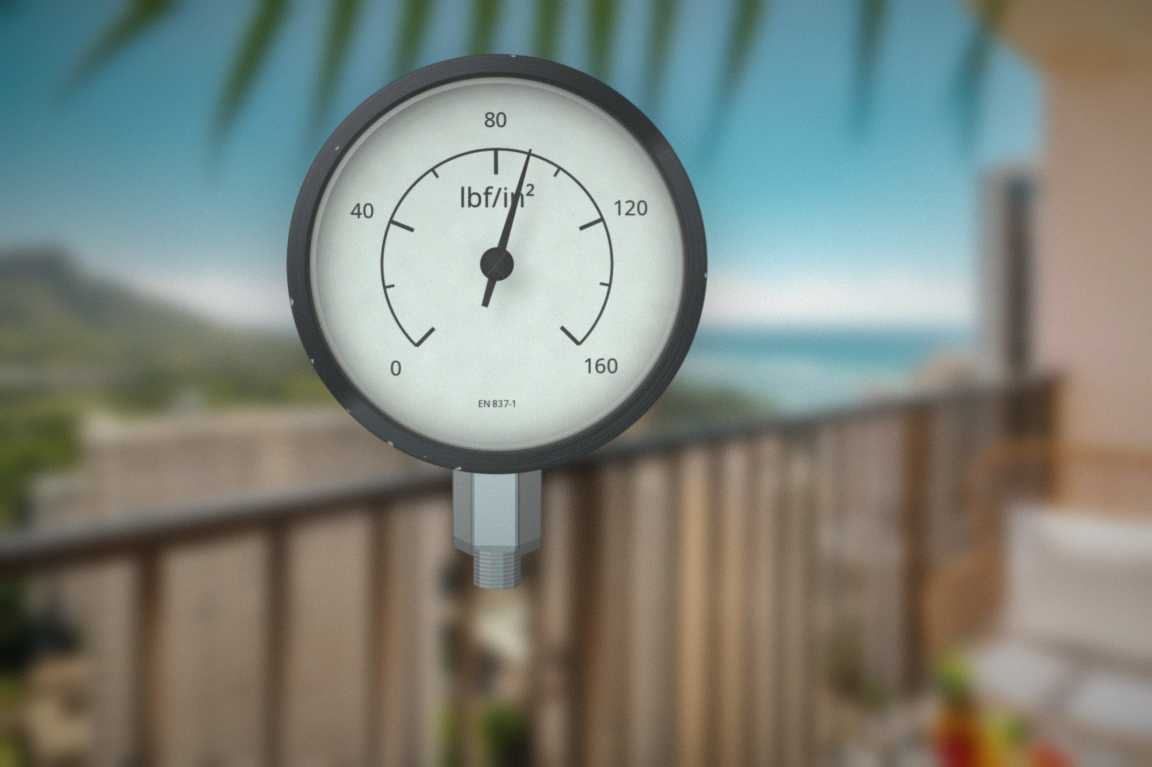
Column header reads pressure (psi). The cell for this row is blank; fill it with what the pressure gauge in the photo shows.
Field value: 90 psi
